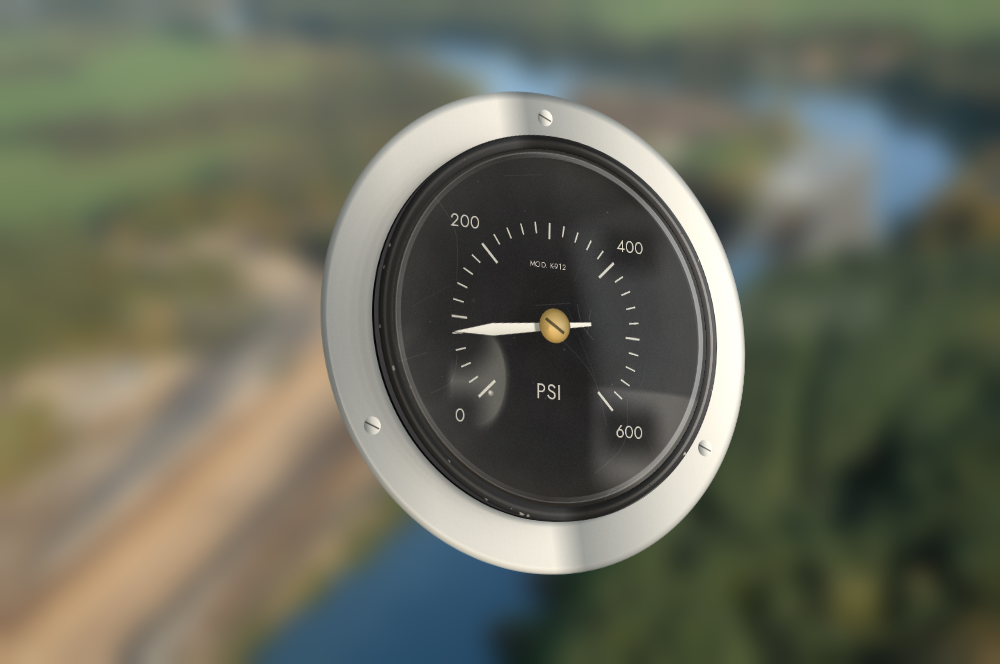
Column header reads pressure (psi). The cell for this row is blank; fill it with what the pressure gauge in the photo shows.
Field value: 80 psi
